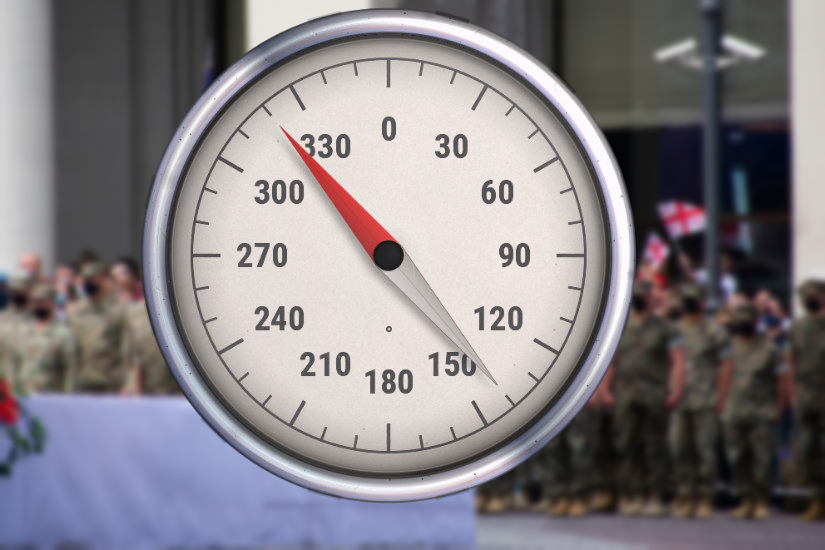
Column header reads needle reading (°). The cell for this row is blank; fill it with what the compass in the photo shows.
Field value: 320 °
